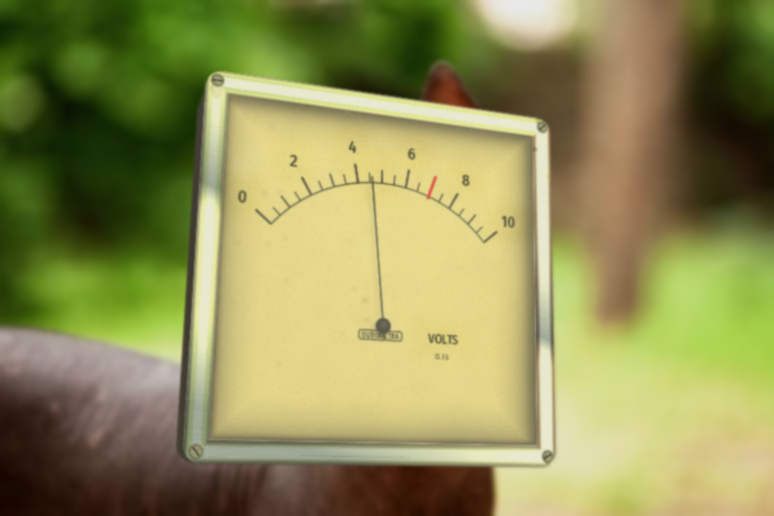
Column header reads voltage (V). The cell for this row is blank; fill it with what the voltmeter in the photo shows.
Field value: 4.5 V
